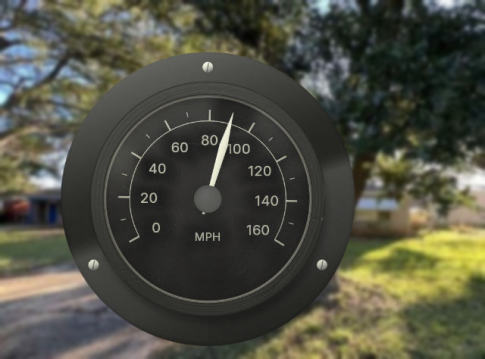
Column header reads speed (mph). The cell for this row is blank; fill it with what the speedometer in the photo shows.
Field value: 90 mph
